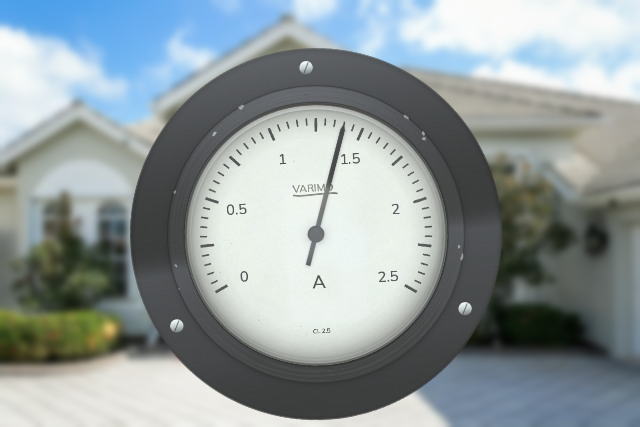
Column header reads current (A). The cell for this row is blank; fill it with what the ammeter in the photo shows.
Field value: 1.4 A
